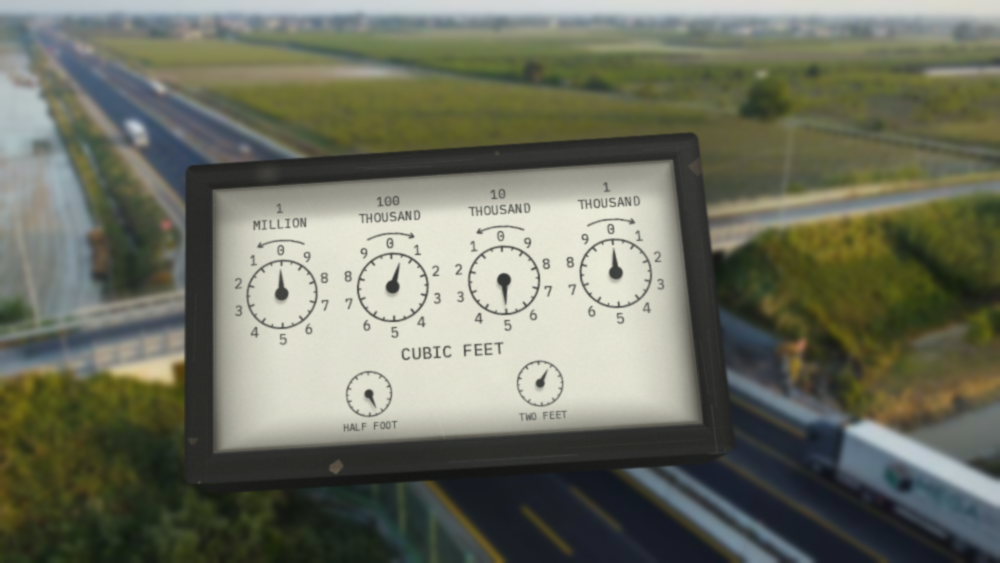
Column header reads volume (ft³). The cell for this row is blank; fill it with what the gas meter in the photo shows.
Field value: 5000 ft³
